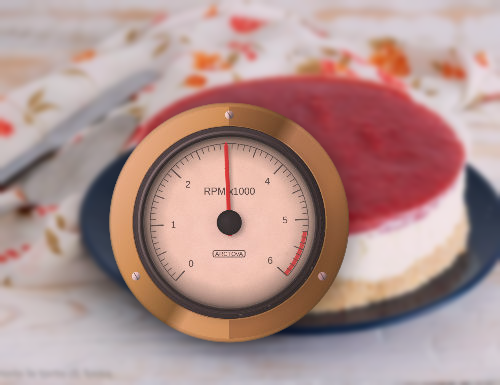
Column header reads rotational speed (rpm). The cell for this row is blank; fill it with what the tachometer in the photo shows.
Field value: 3000 rpm
